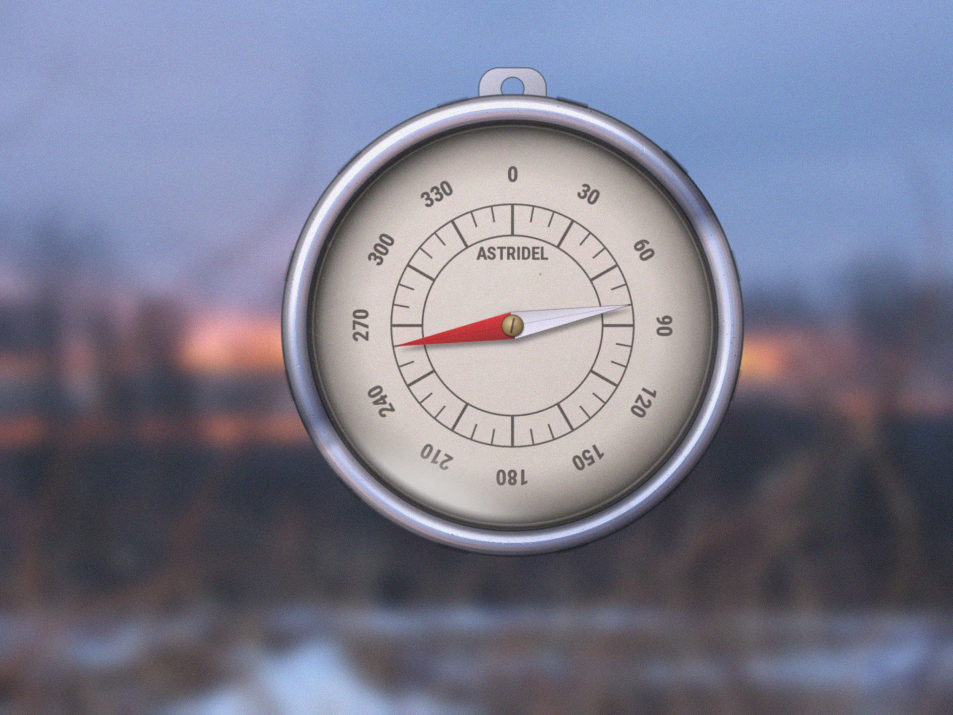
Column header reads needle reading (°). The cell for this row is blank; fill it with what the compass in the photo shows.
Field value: 260 °
